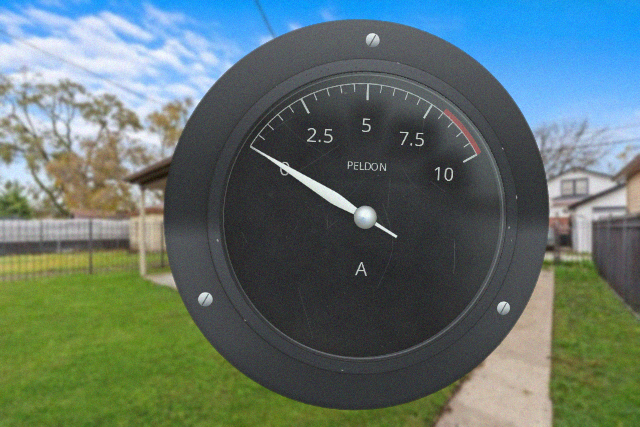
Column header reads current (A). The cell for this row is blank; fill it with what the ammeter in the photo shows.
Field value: 0 A
